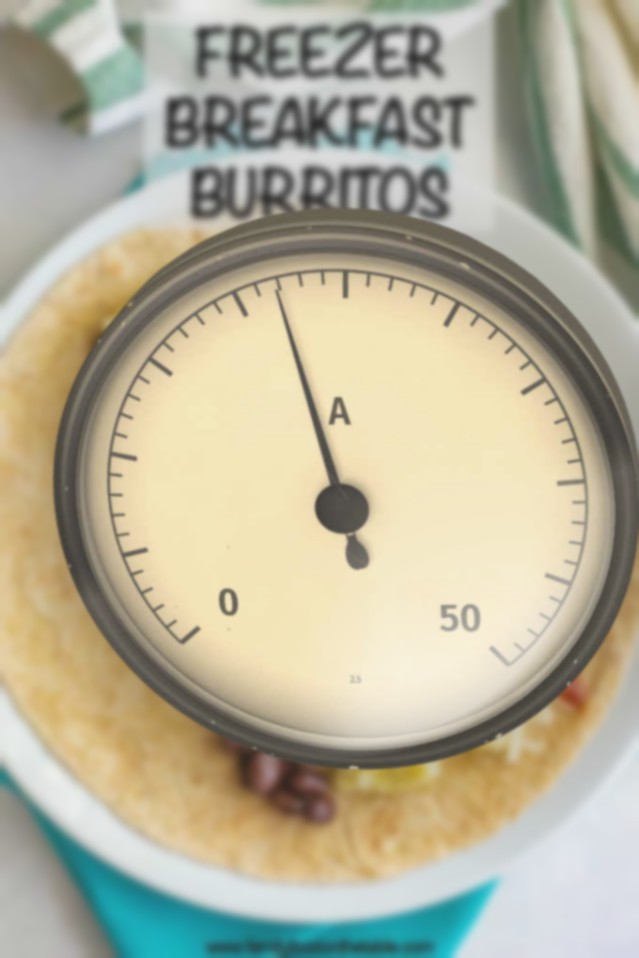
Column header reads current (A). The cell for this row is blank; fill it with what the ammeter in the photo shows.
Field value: 22 A
